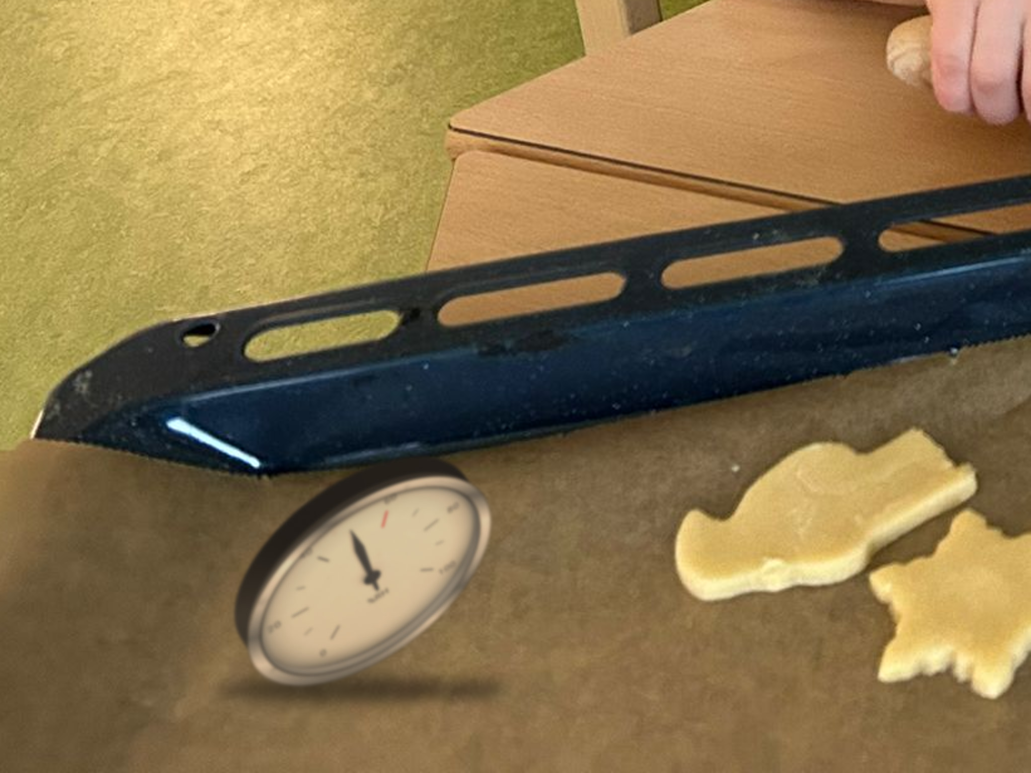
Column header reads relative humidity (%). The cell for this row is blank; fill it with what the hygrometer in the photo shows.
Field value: 50 %
